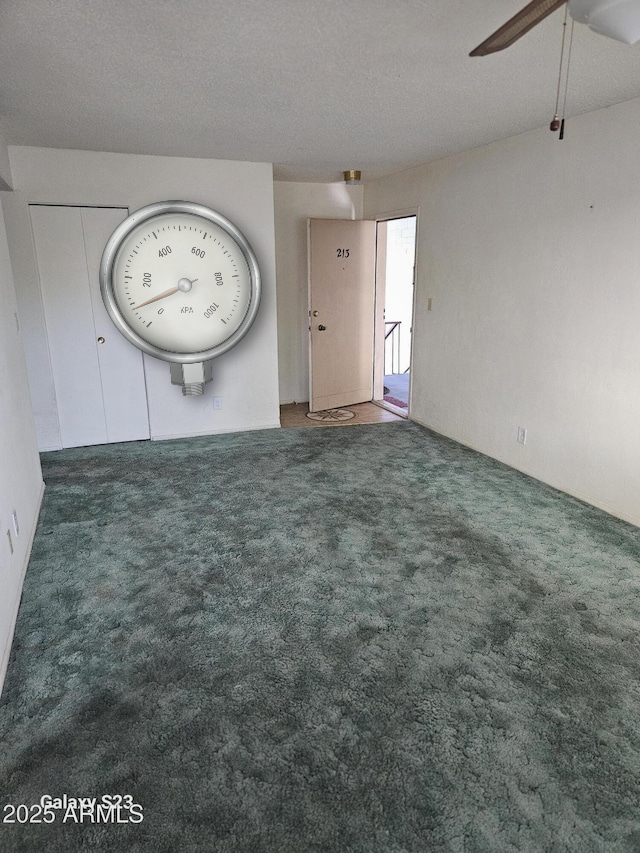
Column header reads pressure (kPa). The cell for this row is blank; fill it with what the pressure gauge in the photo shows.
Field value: 80 kPa
